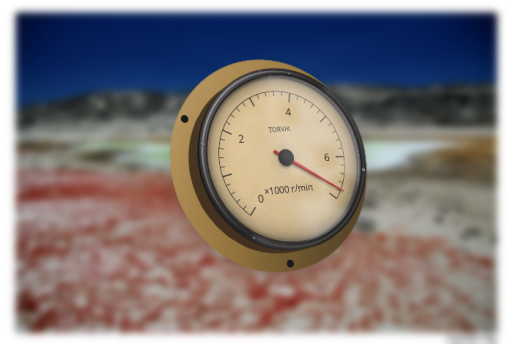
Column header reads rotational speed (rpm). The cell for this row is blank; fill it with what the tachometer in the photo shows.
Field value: 6800 rpm
